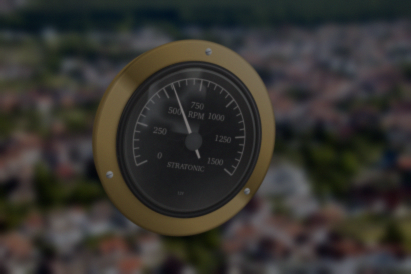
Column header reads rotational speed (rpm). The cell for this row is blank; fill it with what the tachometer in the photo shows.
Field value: 550 rpm
